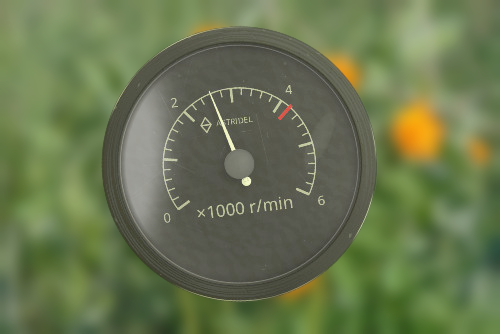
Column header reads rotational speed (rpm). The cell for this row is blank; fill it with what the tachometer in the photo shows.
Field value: 2600 rpm
